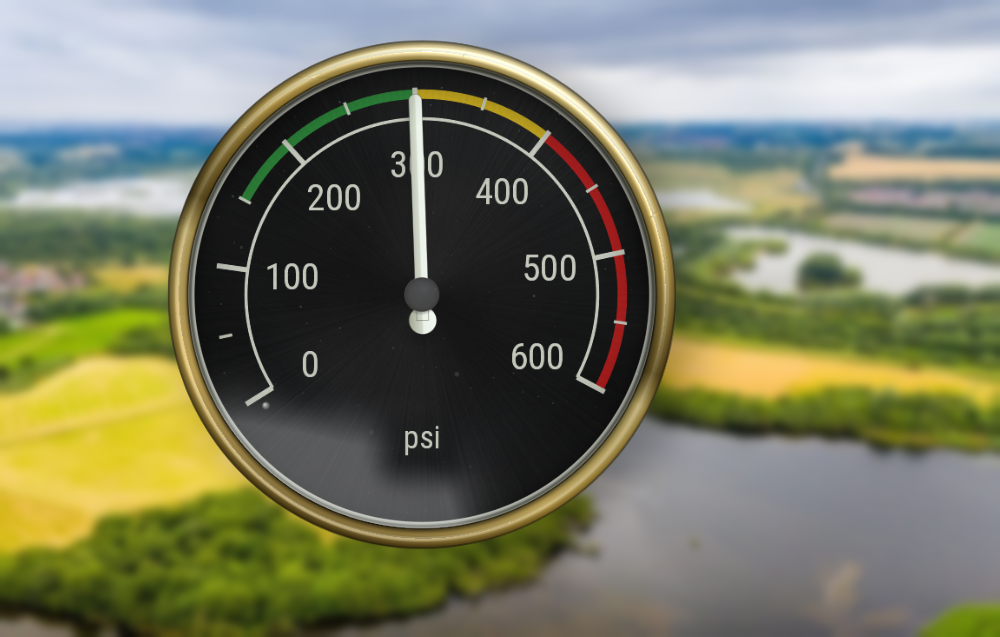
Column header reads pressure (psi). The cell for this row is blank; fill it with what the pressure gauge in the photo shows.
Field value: 300 psi
